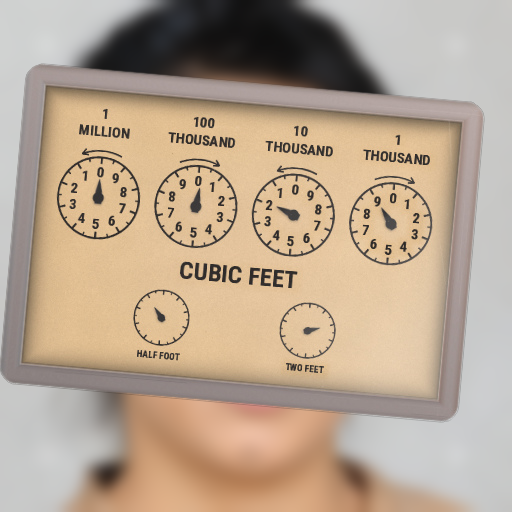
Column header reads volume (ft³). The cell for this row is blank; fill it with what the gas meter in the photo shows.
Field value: 1900 ft³
